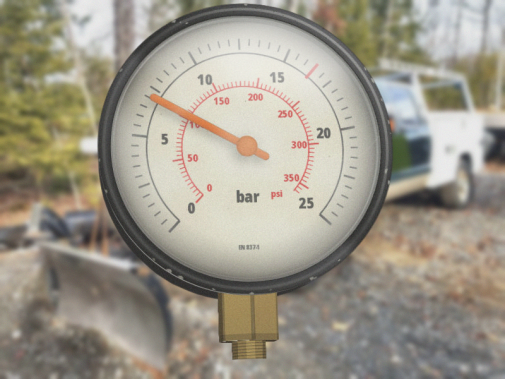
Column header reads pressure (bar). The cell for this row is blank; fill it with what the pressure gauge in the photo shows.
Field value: 7 bar
